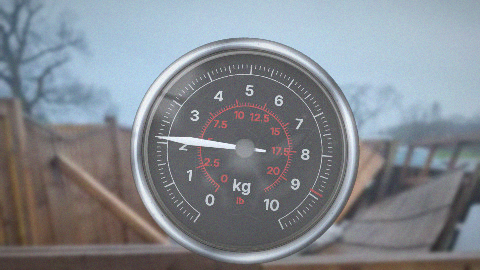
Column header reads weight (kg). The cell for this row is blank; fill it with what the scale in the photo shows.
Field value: 2.1 kg
